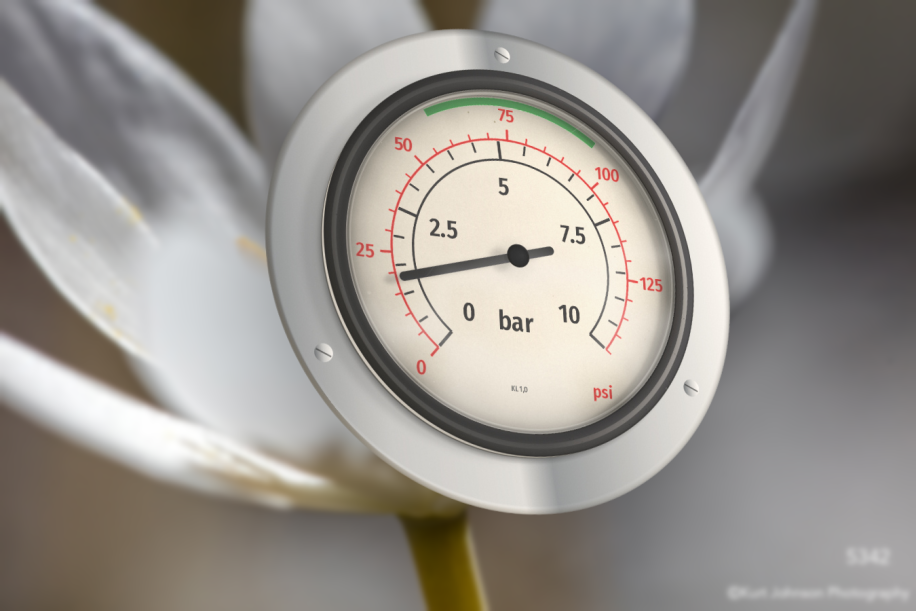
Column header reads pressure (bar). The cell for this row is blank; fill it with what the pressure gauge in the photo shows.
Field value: 1.25 bar
